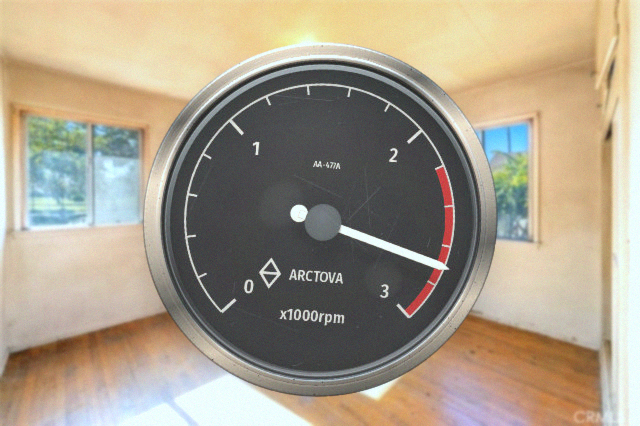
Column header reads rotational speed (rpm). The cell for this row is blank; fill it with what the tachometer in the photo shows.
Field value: 2700 rpm
